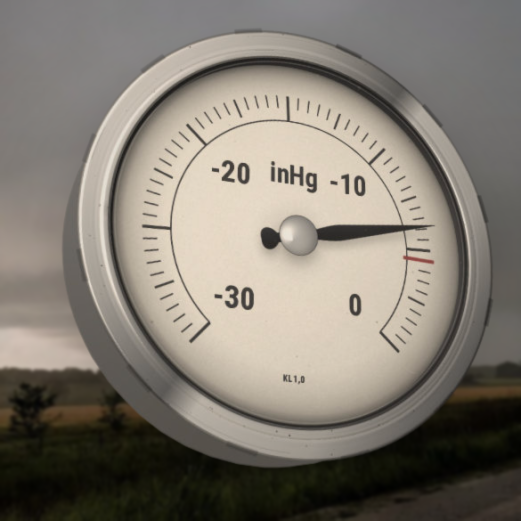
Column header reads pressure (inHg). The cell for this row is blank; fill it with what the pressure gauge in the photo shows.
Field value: -6 inHg
